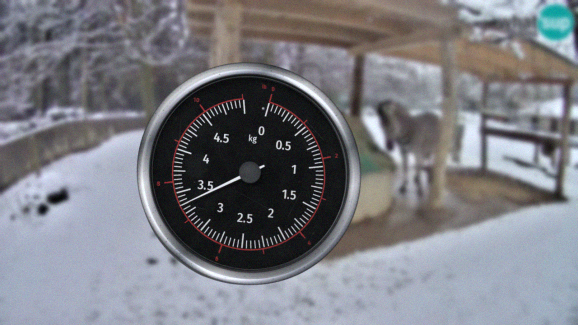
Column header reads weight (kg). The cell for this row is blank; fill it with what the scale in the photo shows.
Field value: 3.35 kg
